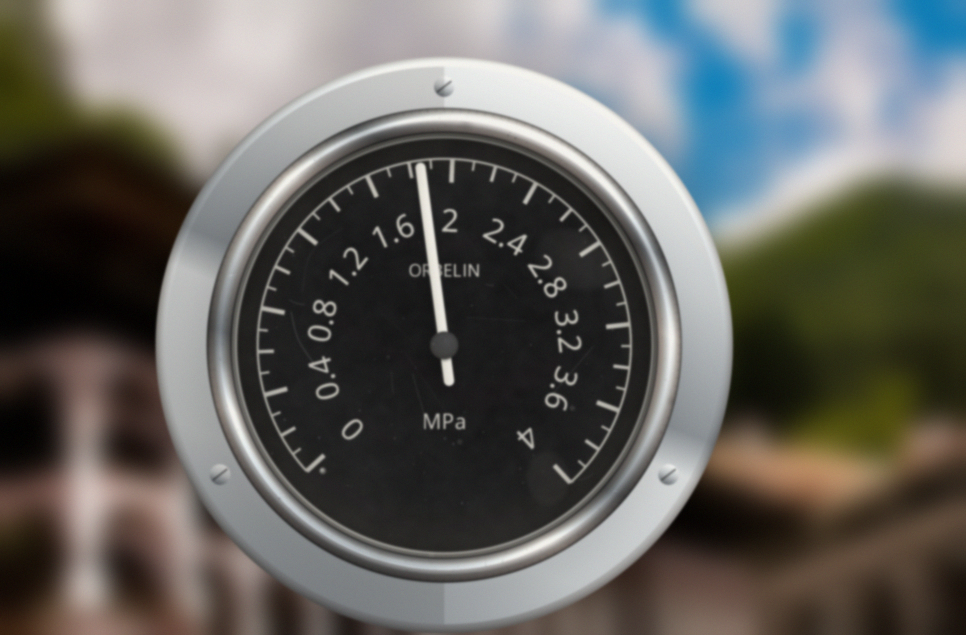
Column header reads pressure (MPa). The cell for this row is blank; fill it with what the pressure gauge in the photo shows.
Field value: 1.85 MPa
